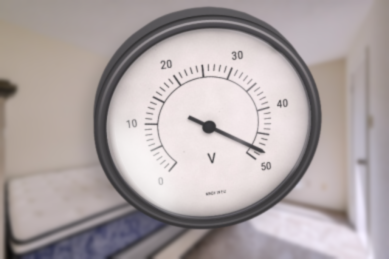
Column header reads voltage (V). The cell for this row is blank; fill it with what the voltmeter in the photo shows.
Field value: 48 V
